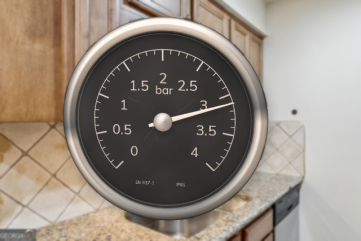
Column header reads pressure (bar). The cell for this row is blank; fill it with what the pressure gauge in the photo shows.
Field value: 3.1 bar
